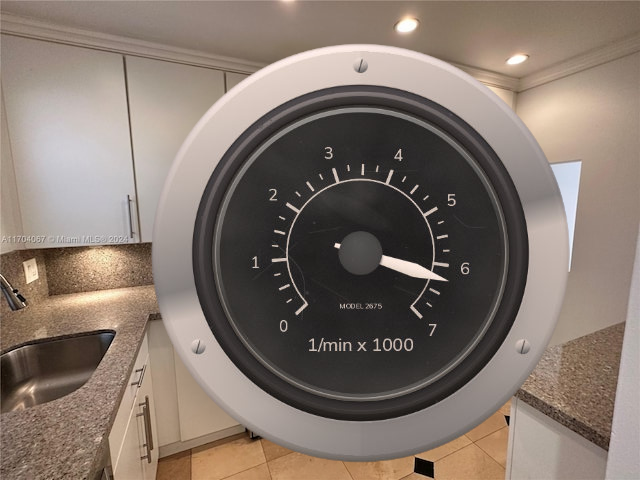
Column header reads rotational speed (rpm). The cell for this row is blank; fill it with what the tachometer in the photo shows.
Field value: 6250 rpm
